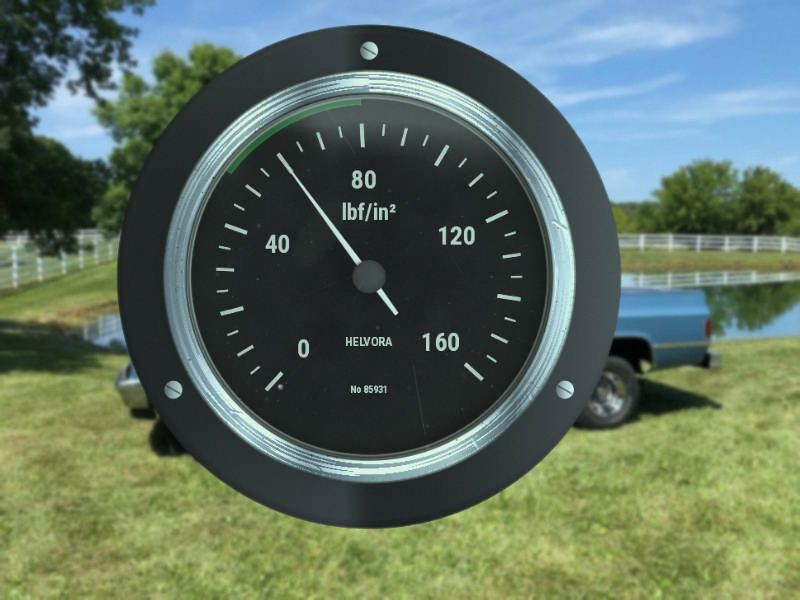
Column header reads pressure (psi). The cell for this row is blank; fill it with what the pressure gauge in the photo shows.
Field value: 60 psi
